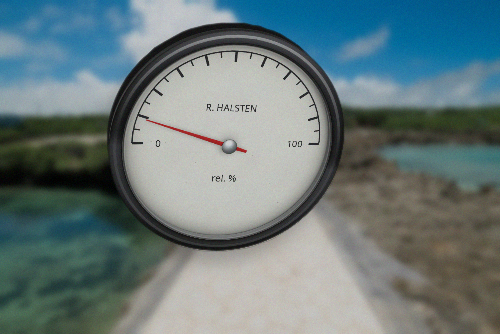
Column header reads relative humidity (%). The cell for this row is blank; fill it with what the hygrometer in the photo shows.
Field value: 10 %
